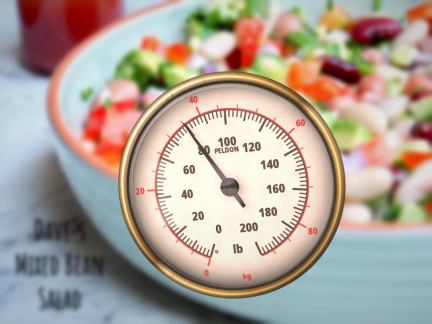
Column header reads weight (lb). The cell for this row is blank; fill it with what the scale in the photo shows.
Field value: 80 lb
